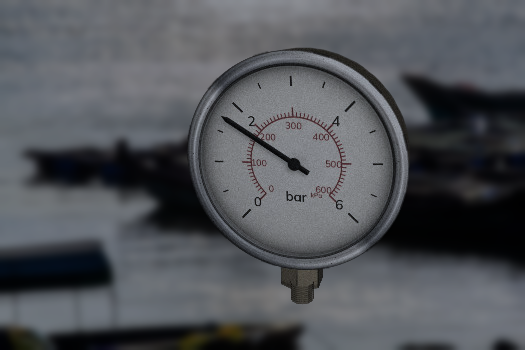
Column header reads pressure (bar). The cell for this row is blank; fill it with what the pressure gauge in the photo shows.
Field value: 1.75 bar
